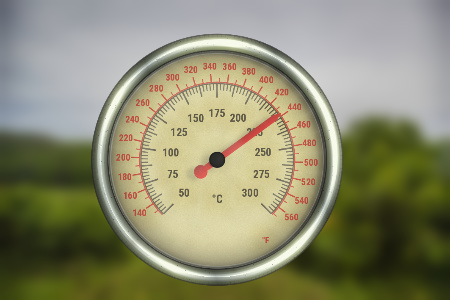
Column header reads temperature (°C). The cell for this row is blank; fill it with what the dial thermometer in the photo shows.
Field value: 225 °C
